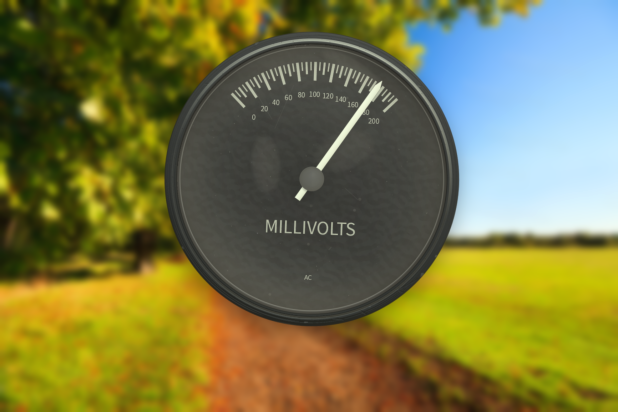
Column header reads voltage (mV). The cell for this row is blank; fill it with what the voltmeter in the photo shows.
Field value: 175 mV
